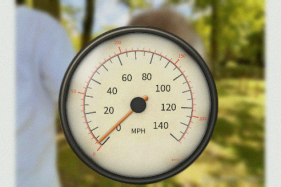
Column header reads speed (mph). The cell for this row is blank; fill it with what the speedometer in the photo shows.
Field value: 2.5 mph
